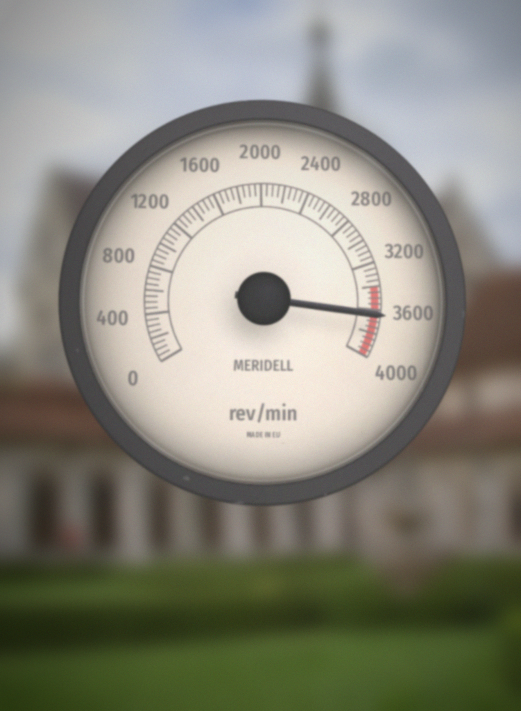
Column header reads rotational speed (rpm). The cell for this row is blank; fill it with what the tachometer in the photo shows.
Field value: 3650 rpm
